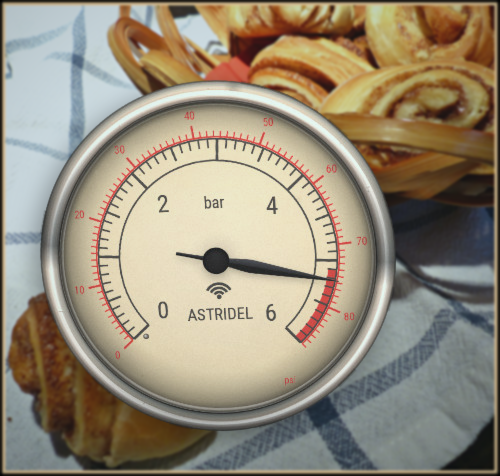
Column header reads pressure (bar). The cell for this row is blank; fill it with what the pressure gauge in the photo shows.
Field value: 5.2 bar
